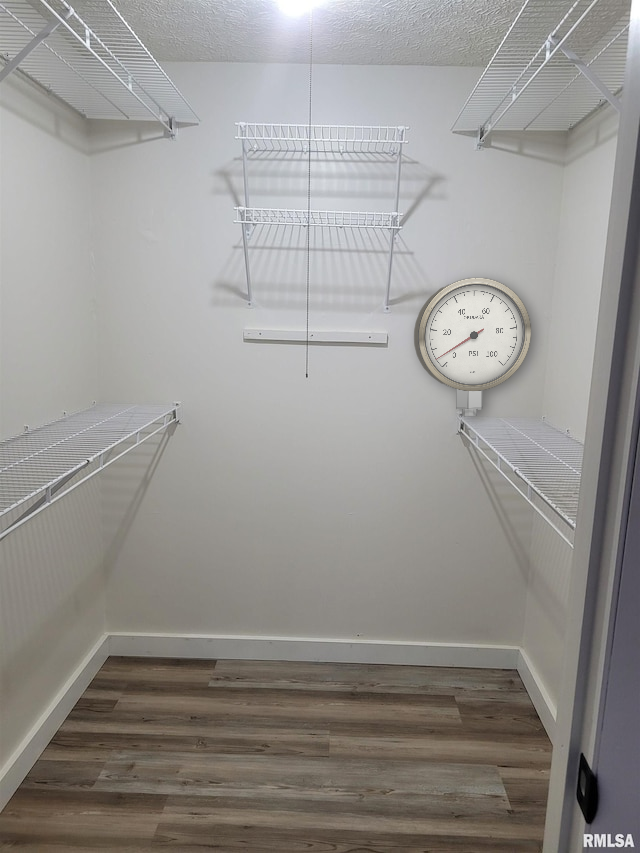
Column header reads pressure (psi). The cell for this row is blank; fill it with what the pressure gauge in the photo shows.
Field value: 5 psi
